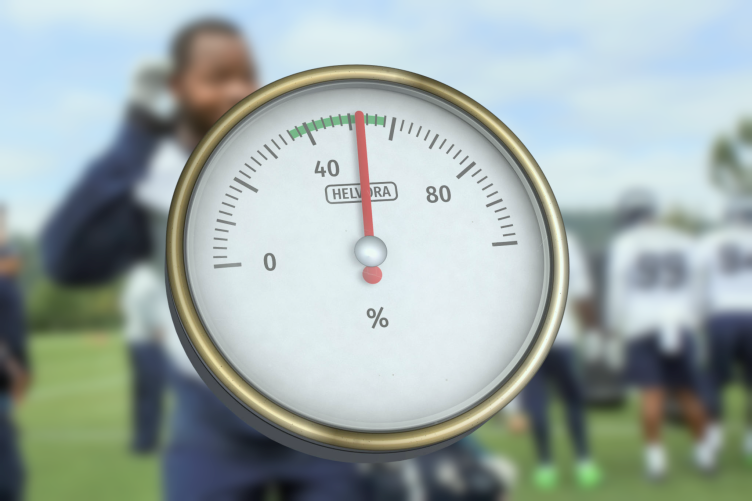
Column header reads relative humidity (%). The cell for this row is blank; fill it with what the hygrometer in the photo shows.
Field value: 52 %
